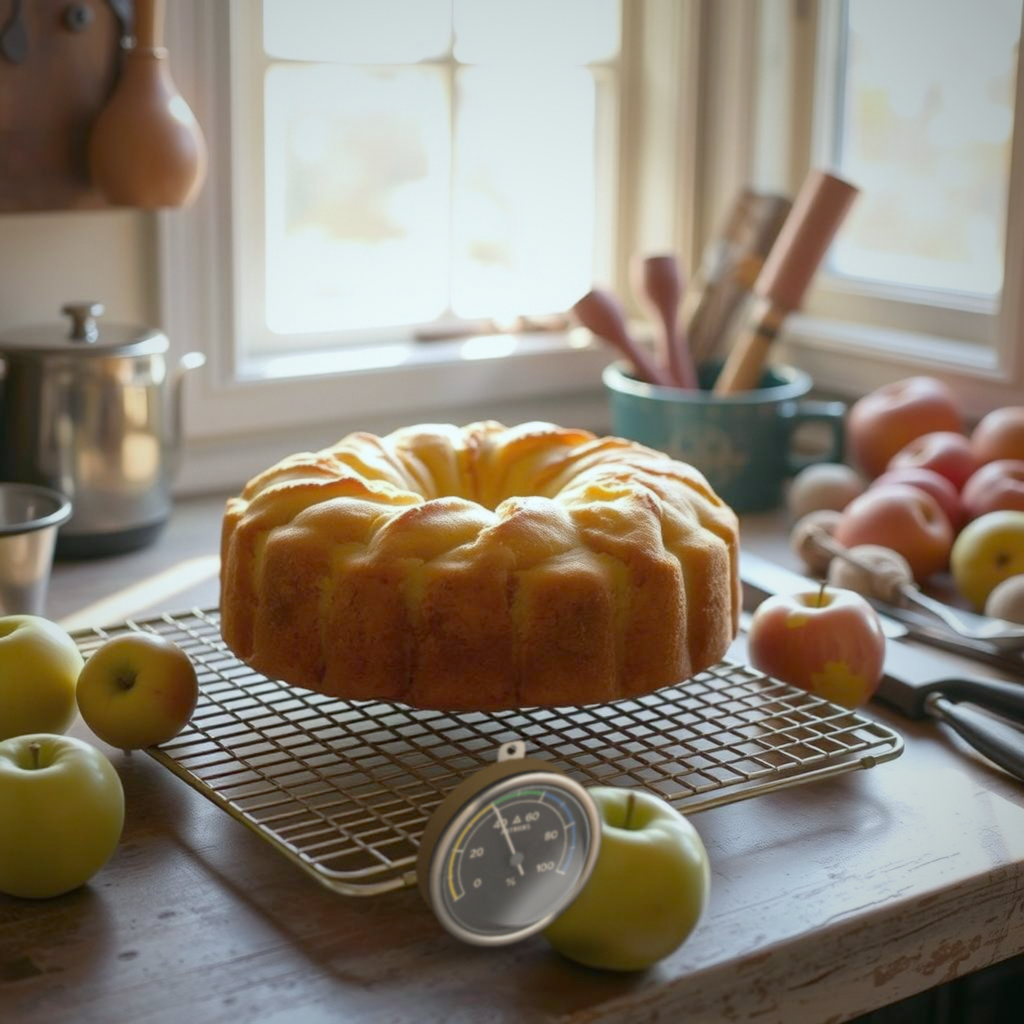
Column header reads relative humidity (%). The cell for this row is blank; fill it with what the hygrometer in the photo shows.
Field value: 40 %
